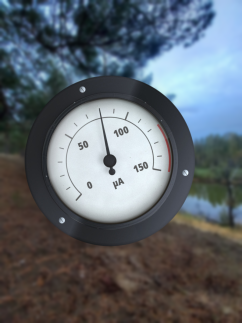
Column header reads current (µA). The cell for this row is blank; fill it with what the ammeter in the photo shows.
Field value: 80 µA
